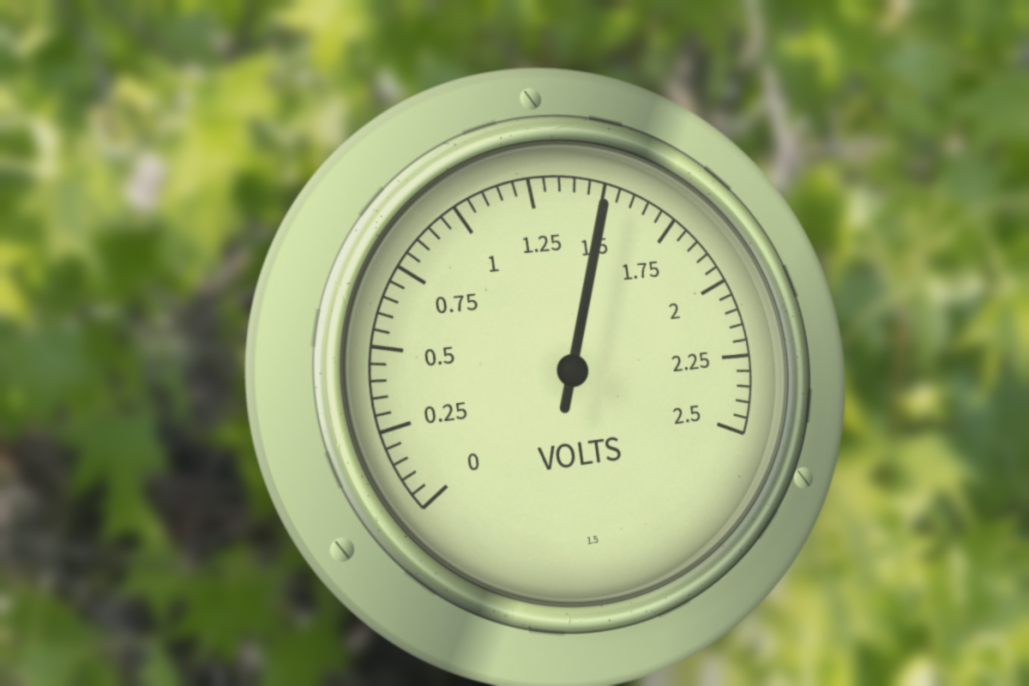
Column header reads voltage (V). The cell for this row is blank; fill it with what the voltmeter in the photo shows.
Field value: 1.5 V
